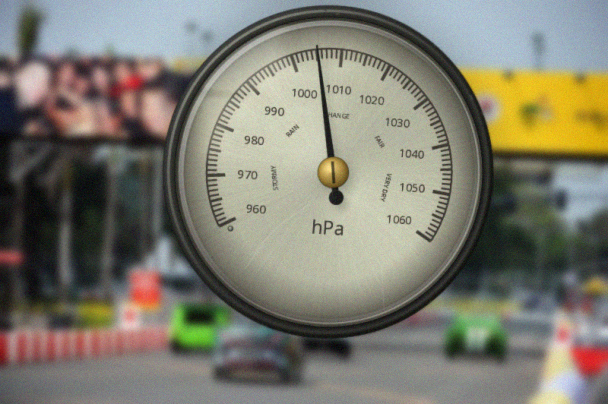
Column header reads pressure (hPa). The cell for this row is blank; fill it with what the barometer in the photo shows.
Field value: 1005 hPa
